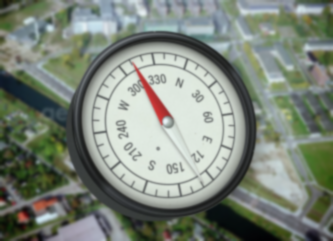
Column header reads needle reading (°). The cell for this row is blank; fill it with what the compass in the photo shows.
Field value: 310 °
